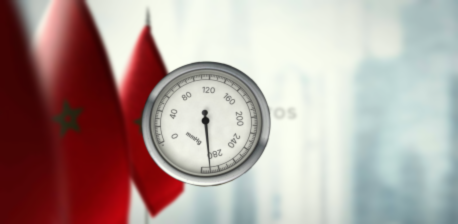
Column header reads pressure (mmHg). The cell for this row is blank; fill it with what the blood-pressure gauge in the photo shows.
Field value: 290 mmHg
